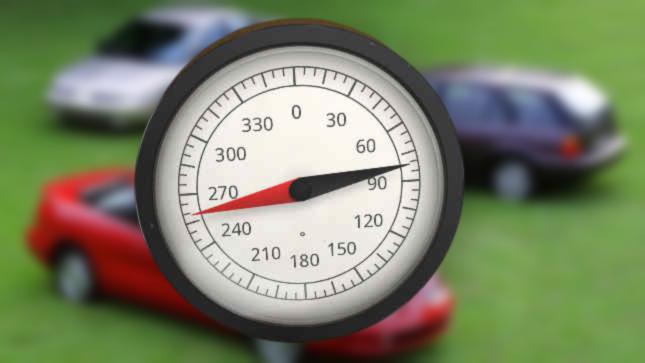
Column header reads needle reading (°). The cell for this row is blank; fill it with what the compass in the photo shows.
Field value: 260 °
